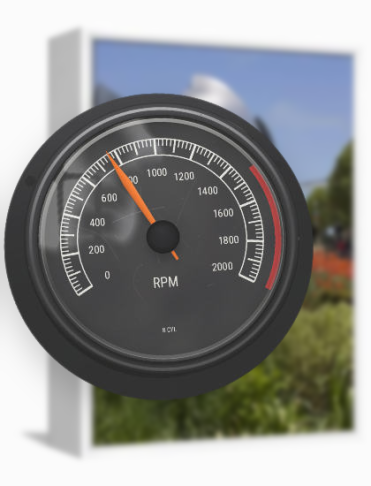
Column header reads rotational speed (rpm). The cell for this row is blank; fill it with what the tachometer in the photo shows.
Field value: 760 rpm
